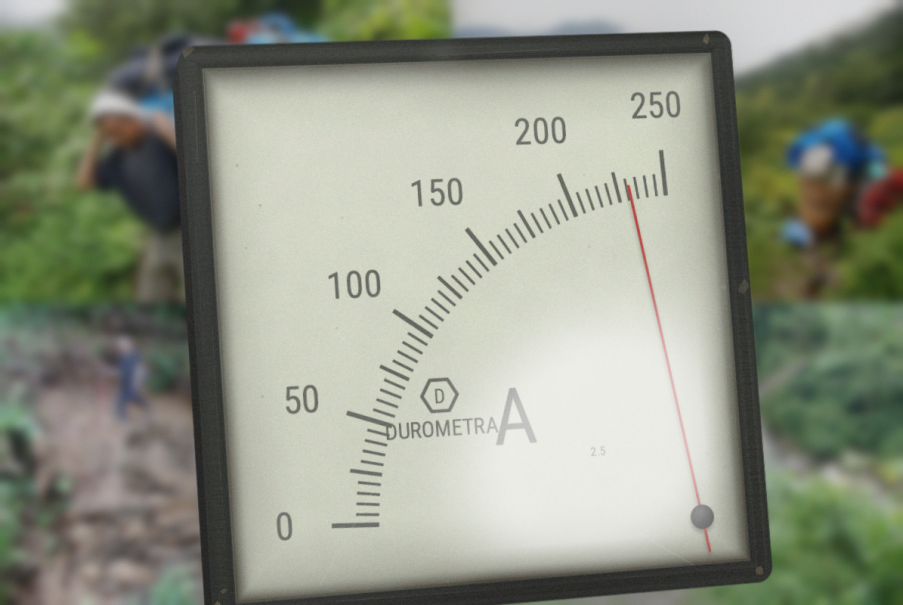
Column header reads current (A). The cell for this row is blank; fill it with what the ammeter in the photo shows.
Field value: 230 A
